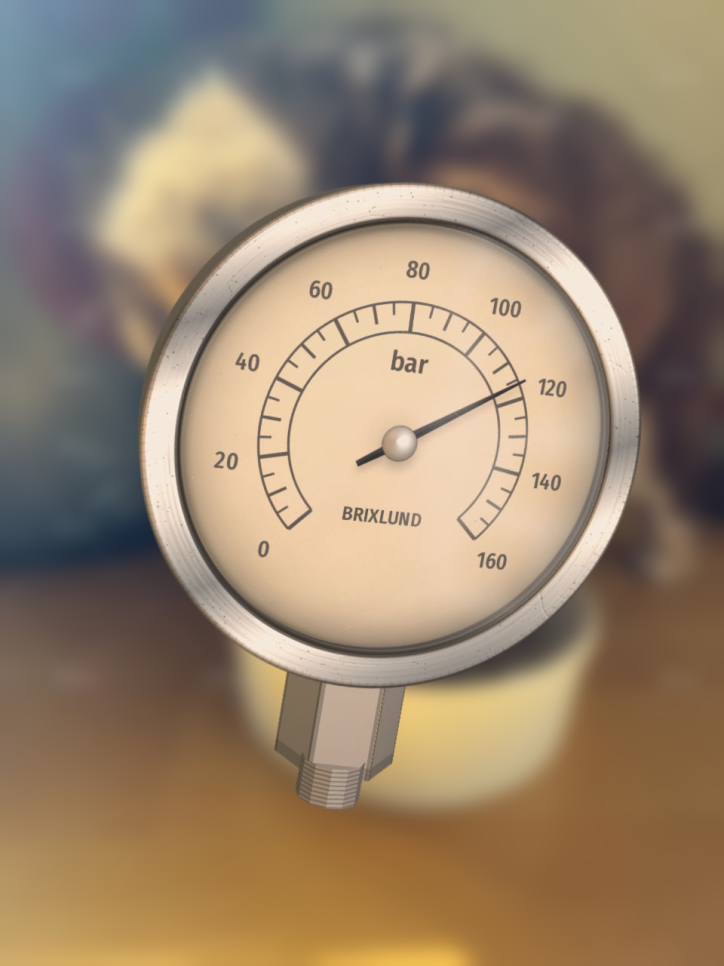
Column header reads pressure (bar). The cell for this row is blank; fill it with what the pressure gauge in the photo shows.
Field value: 115 bar
